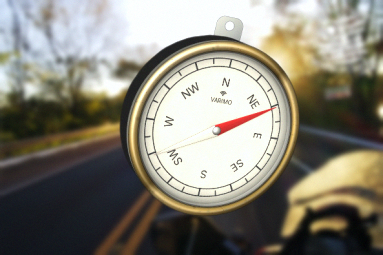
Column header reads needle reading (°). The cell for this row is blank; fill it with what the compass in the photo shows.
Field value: 60 °
